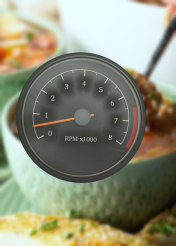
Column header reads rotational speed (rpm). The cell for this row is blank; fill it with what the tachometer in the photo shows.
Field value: 500 rpm
